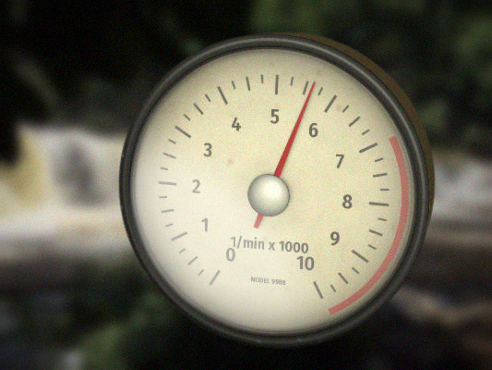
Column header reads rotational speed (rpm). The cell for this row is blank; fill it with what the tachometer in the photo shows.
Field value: 5625 rpm
